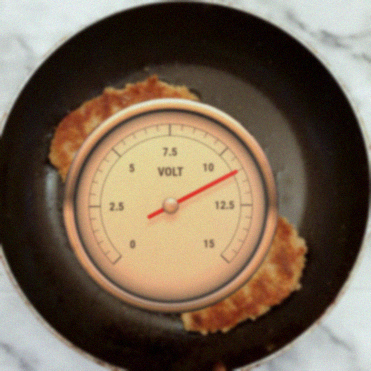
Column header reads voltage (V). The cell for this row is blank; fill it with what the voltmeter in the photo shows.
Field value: 11 V
